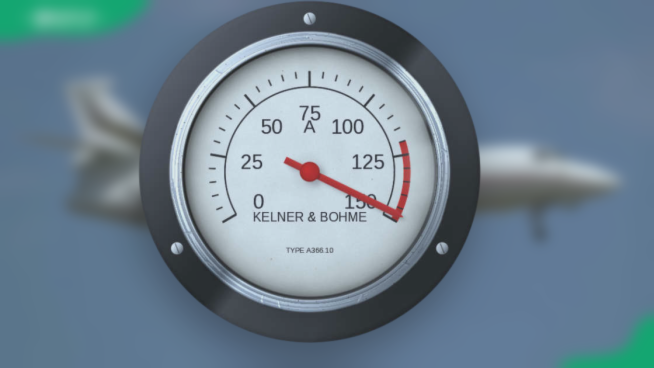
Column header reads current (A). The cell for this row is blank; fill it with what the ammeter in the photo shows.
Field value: 147.5 A
